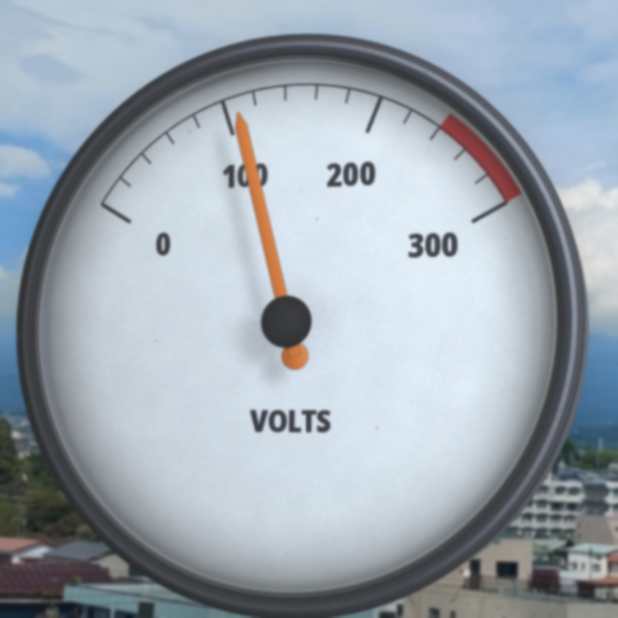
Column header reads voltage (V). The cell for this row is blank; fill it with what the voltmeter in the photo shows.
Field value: 110 V
